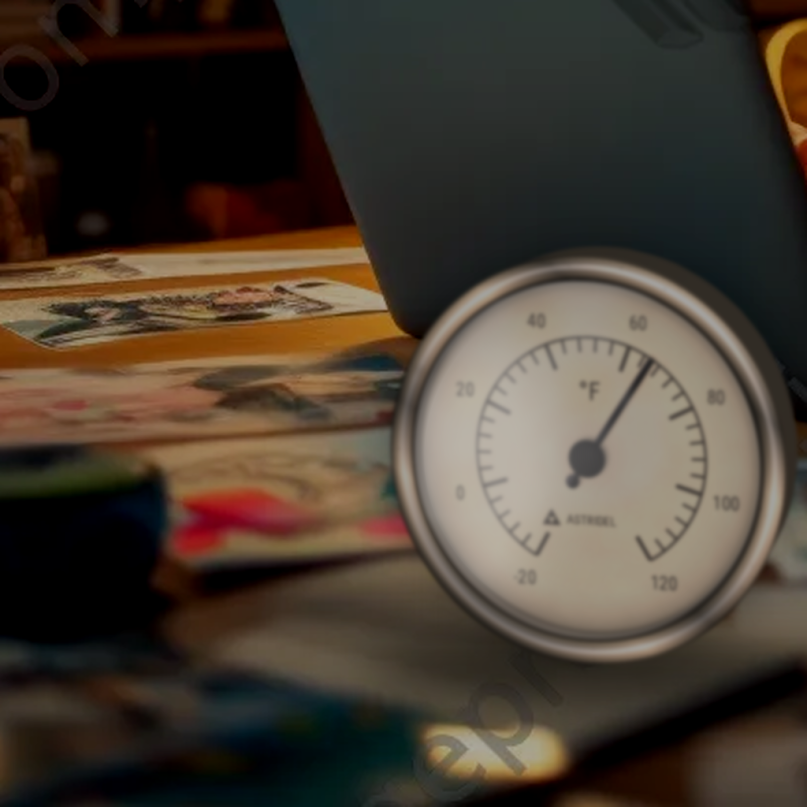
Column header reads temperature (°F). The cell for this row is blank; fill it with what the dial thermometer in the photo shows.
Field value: 66 °F
